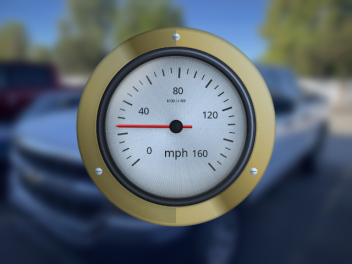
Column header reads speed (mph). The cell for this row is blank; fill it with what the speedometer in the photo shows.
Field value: 25 mph
